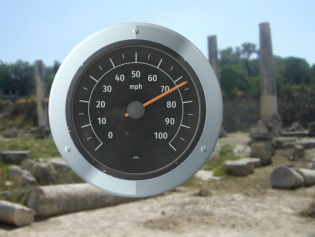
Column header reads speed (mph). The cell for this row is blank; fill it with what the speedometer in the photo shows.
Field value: 72.5 mph
